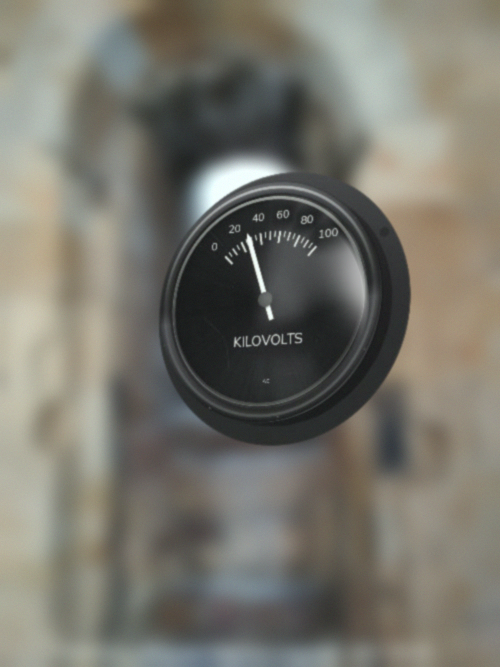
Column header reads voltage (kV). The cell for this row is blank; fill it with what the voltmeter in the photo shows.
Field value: 30 kV
